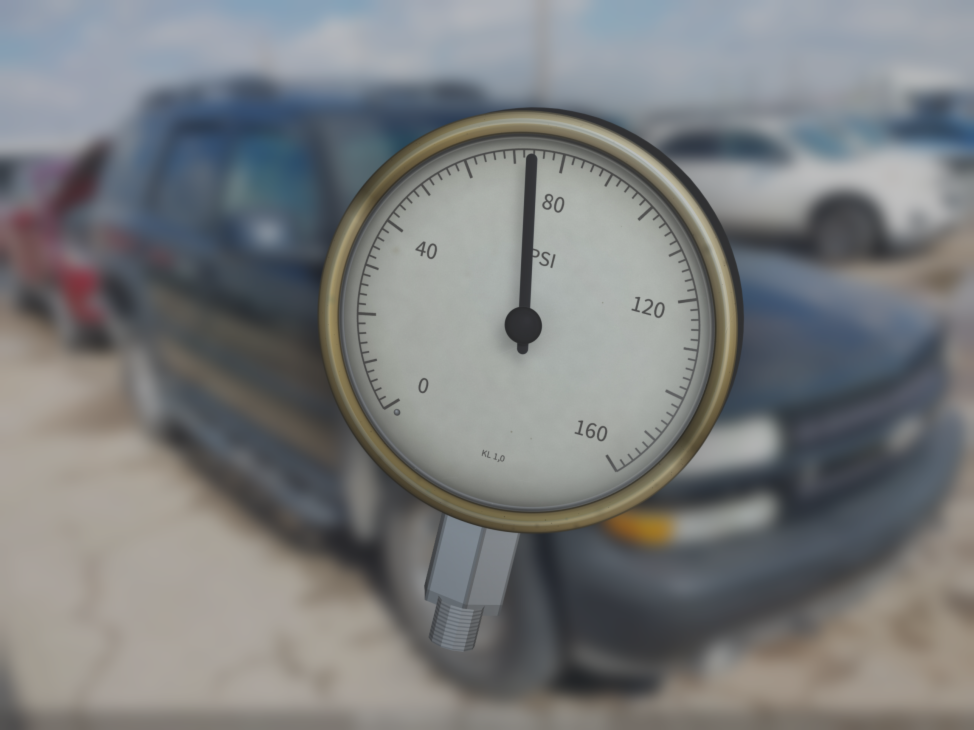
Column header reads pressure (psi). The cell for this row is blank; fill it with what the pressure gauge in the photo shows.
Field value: 74 psi
